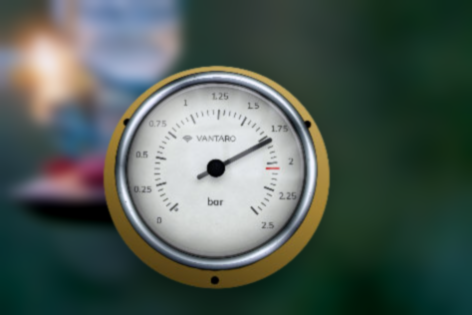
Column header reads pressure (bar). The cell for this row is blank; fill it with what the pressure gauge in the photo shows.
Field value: 1.8 bar
